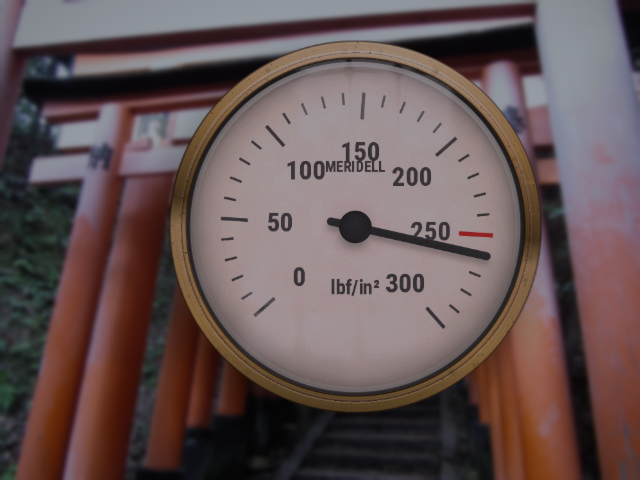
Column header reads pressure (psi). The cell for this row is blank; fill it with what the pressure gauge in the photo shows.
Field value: 260 psi
